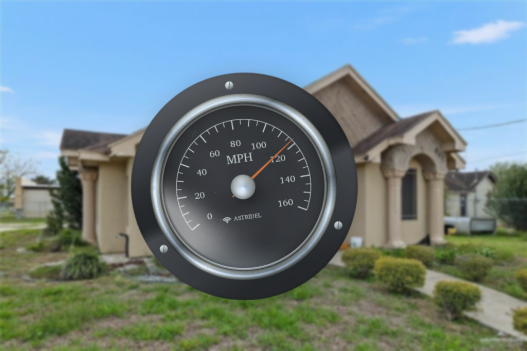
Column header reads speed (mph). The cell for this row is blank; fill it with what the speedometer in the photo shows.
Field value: 117.5 mph
